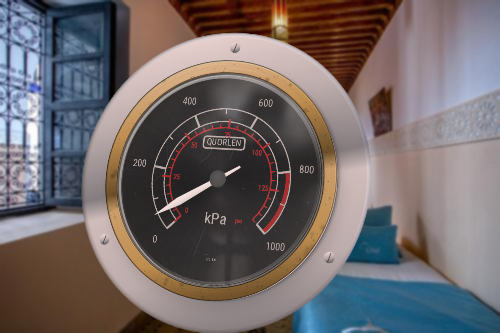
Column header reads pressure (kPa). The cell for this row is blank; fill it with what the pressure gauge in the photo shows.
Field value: 50 kPa
